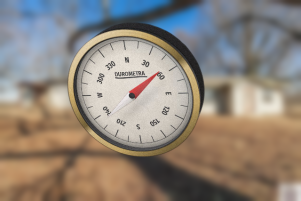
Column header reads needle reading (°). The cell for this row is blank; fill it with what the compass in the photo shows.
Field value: 52.5 °
